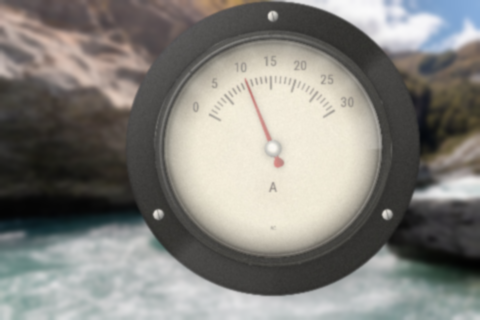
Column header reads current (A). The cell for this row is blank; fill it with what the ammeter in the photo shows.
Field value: 10 A
